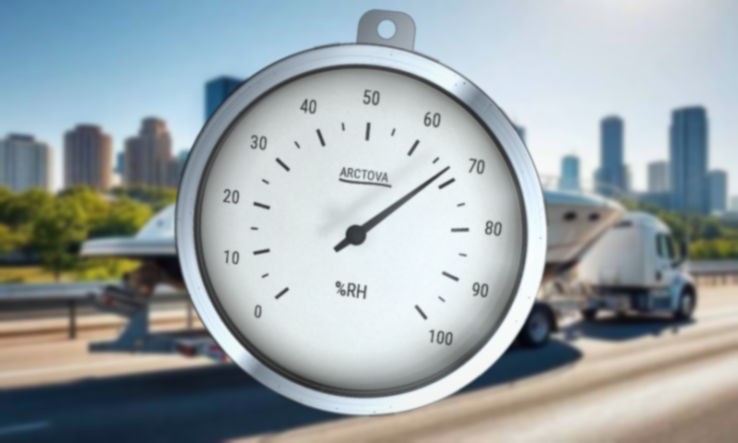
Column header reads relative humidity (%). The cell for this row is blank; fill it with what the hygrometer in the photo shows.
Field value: 67.5 %
